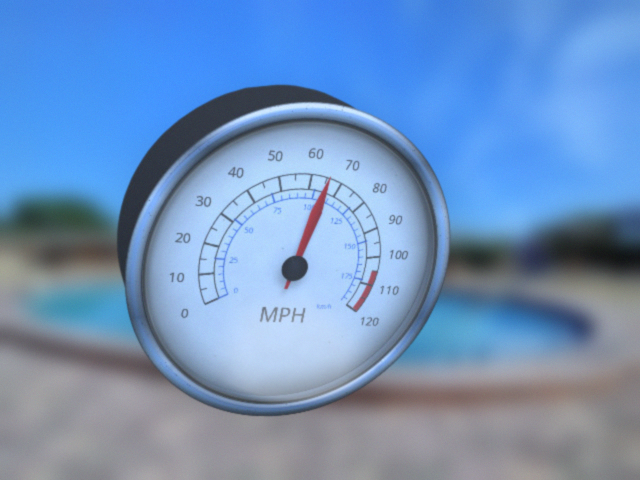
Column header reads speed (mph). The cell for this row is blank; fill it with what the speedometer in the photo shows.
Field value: 65 mph
